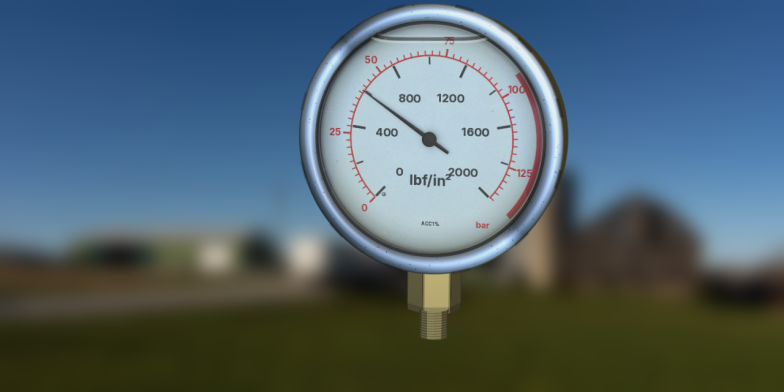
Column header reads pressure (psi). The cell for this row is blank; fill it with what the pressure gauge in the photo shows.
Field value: 600 psi
